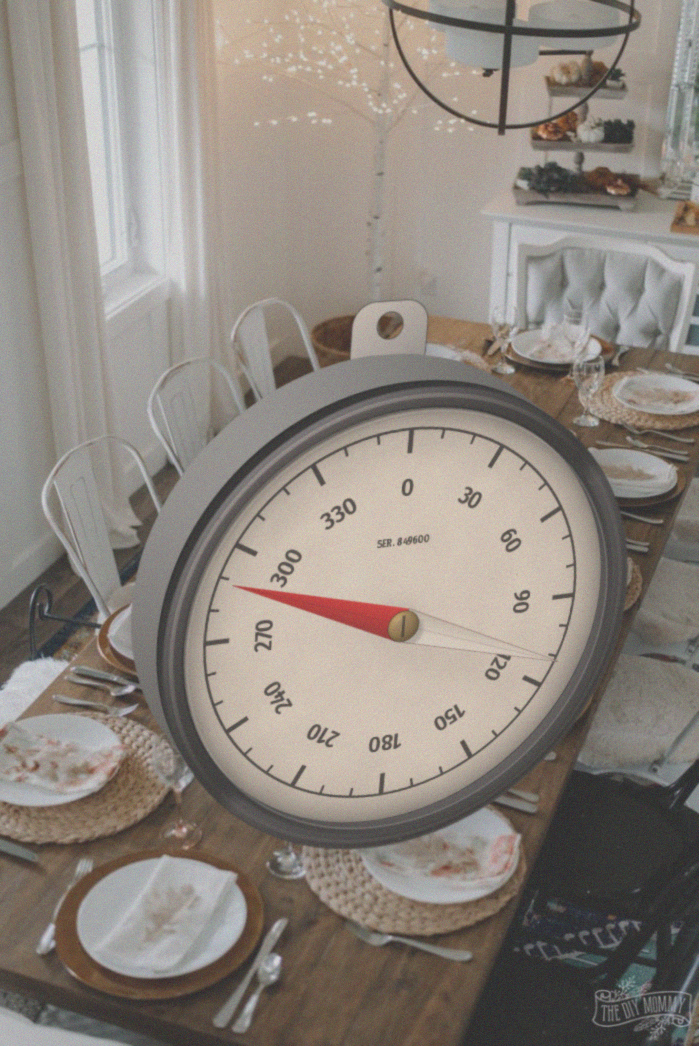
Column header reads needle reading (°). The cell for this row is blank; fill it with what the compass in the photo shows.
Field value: 290 °
